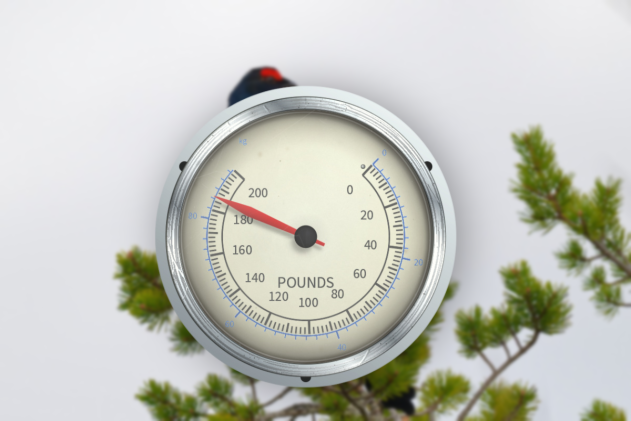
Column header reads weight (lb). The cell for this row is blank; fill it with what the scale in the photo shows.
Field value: 186 lb
